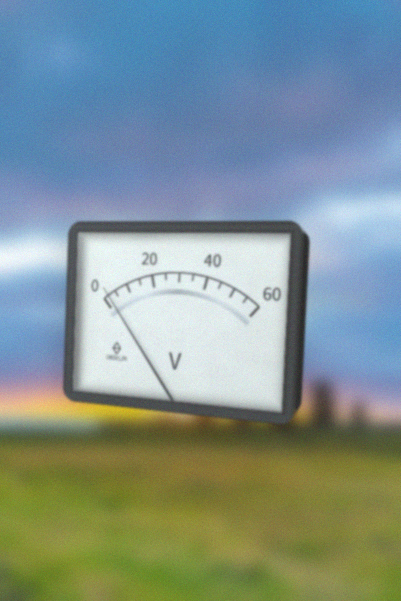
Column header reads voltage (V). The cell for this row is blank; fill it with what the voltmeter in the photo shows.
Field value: 2.5 V
